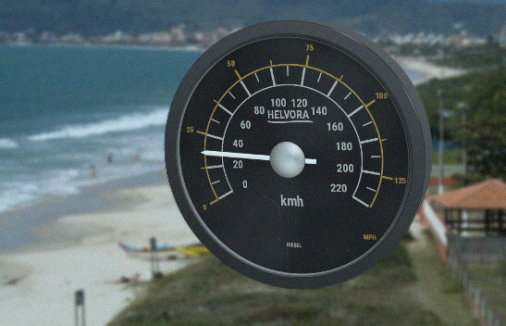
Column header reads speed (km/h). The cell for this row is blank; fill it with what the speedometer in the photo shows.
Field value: 30 km/h
